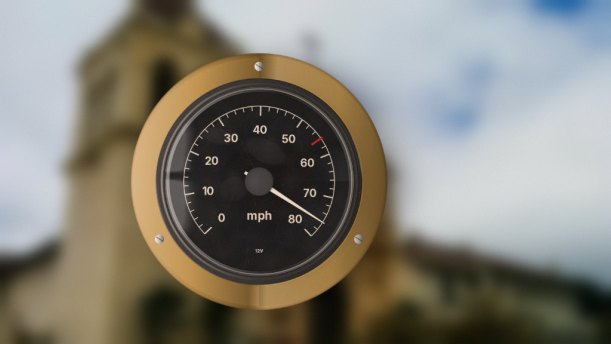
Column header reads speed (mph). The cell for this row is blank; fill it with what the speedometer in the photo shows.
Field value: 76 mph
